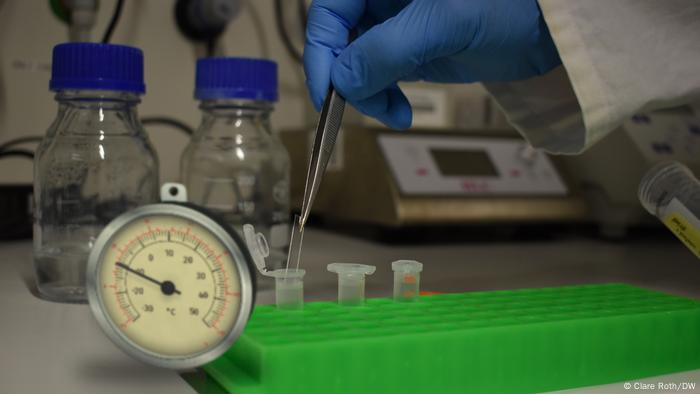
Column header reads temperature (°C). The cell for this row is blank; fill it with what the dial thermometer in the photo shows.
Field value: -10 °C
